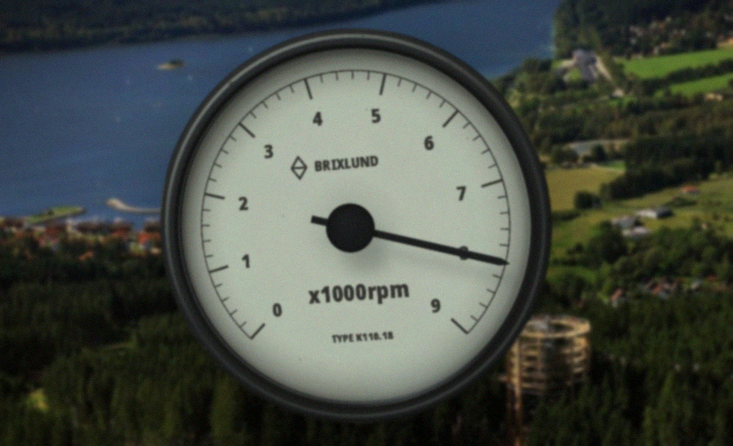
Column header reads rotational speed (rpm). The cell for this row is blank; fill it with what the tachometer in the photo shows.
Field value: 8000 rpm
